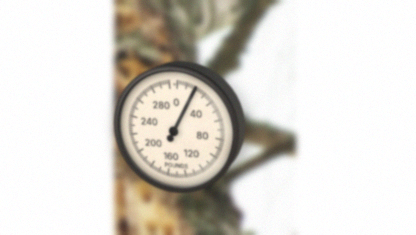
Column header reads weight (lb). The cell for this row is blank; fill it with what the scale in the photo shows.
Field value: 20 lb
